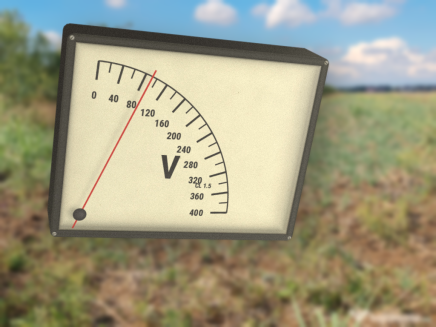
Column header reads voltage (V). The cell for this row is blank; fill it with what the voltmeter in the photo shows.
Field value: 90 V
